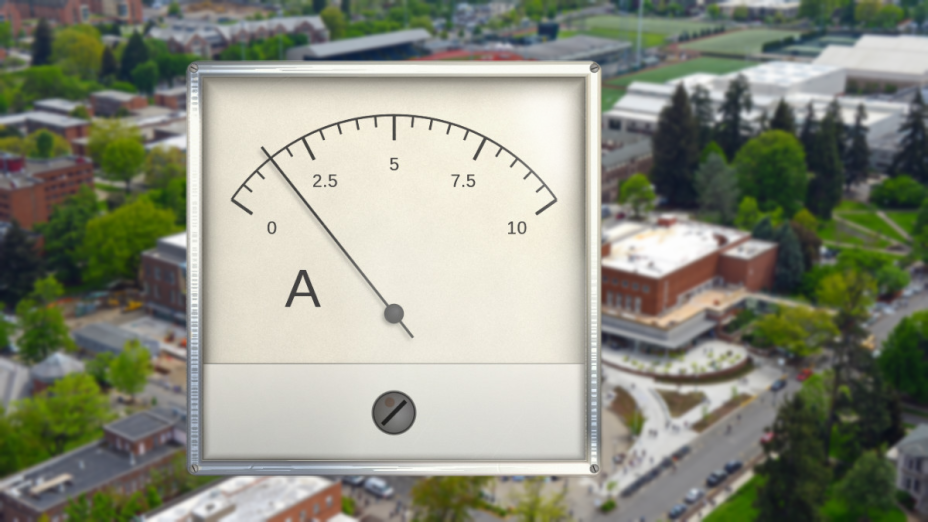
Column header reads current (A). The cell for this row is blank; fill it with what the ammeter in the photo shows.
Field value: 1.5 A
